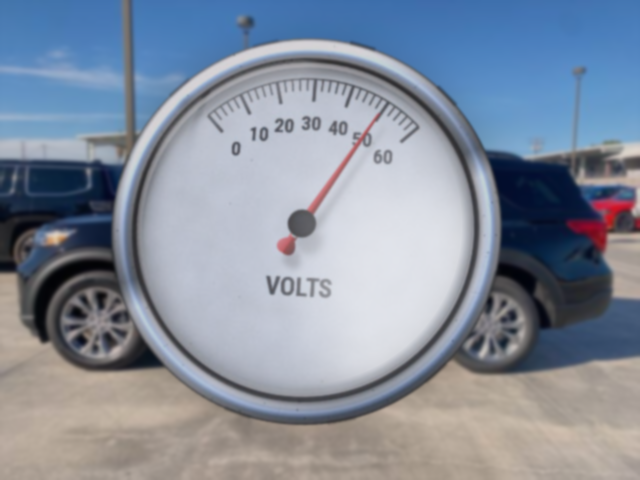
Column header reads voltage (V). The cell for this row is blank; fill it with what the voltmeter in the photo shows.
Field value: 50 V
